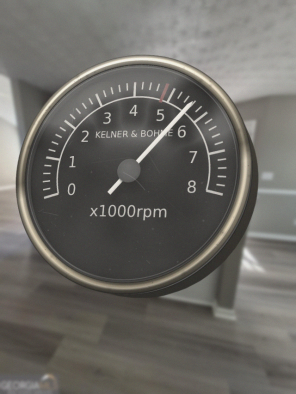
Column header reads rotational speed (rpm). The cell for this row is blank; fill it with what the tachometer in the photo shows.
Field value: 5600 rpm
